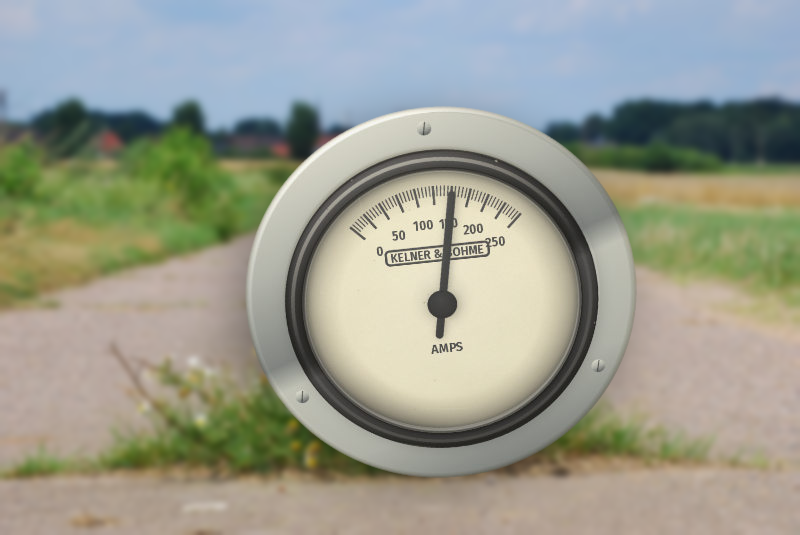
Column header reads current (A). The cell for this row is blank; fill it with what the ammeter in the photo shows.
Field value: 150 A
